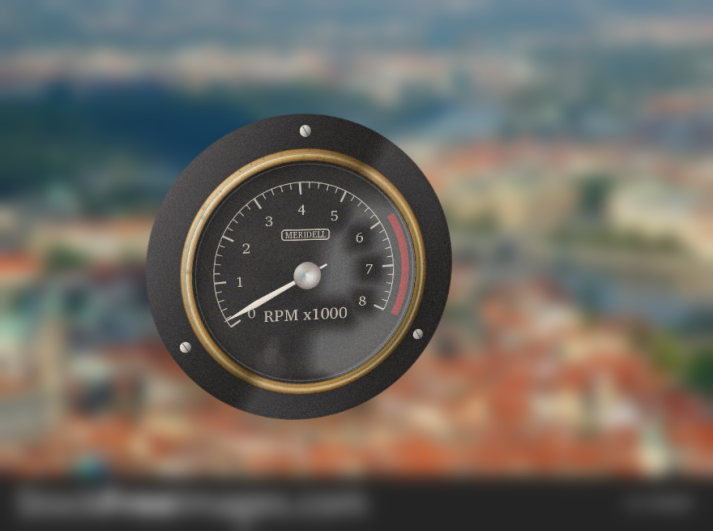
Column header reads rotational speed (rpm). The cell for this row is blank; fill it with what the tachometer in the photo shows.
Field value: 200 rpm
